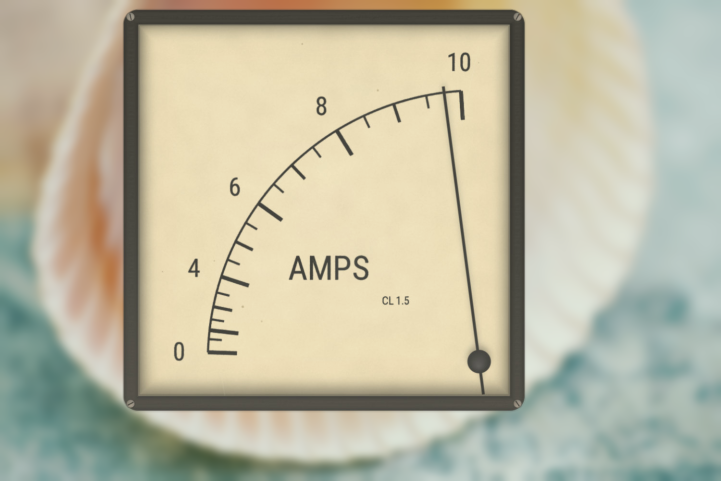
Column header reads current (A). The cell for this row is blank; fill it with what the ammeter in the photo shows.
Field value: 9.75 A
